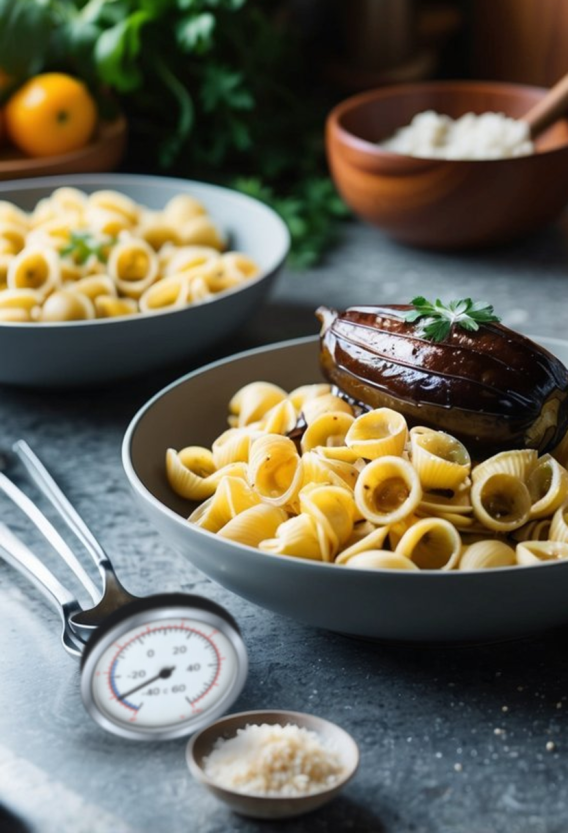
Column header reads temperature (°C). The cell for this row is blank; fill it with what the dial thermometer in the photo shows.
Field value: -30 °C
